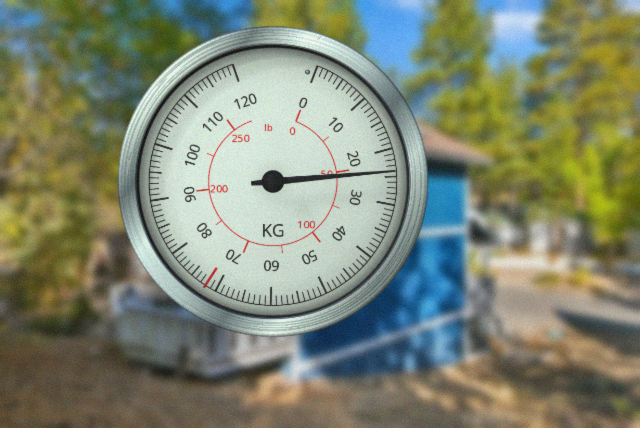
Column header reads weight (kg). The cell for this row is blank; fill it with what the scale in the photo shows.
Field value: 24 kg
